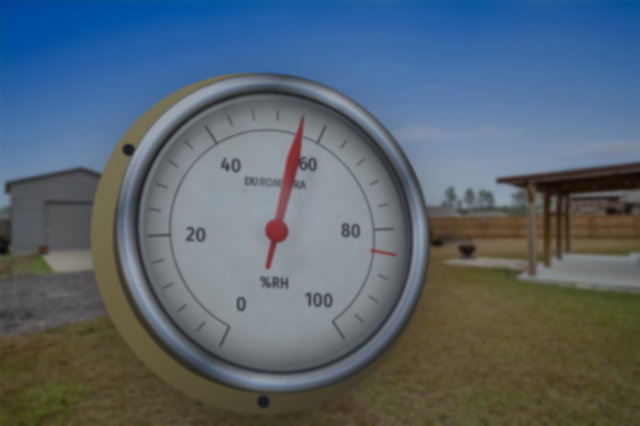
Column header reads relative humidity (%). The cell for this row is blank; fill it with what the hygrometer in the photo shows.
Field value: 56 %
